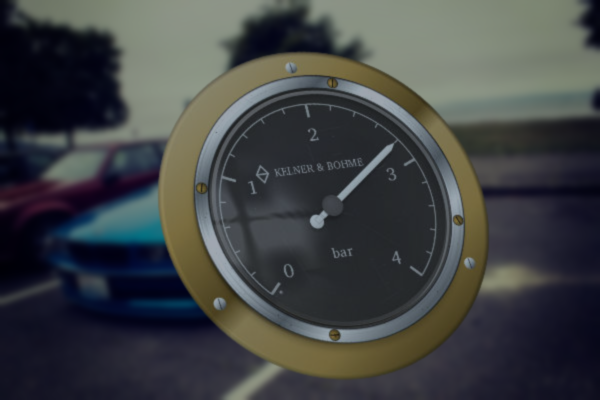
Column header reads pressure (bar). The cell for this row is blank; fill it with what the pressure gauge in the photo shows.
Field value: 2.8 bar
